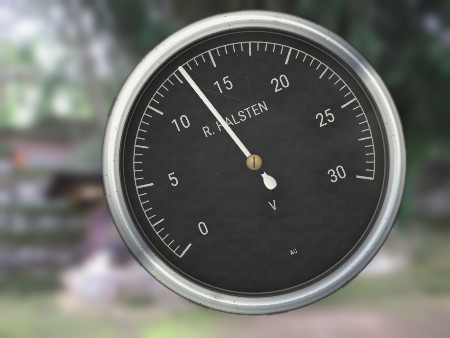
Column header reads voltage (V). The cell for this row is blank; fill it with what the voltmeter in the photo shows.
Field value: 13 V
